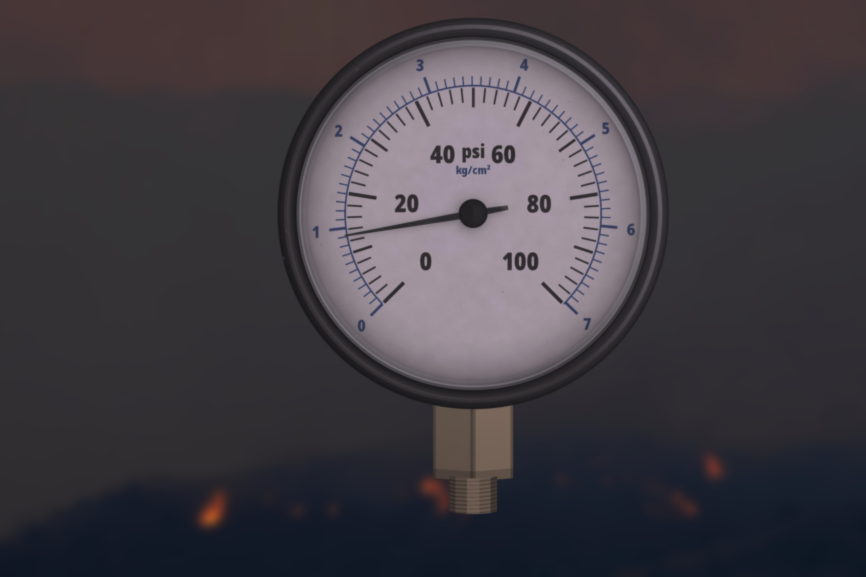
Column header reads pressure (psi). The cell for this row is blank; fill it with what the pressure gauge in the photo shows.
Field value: 13 psi
